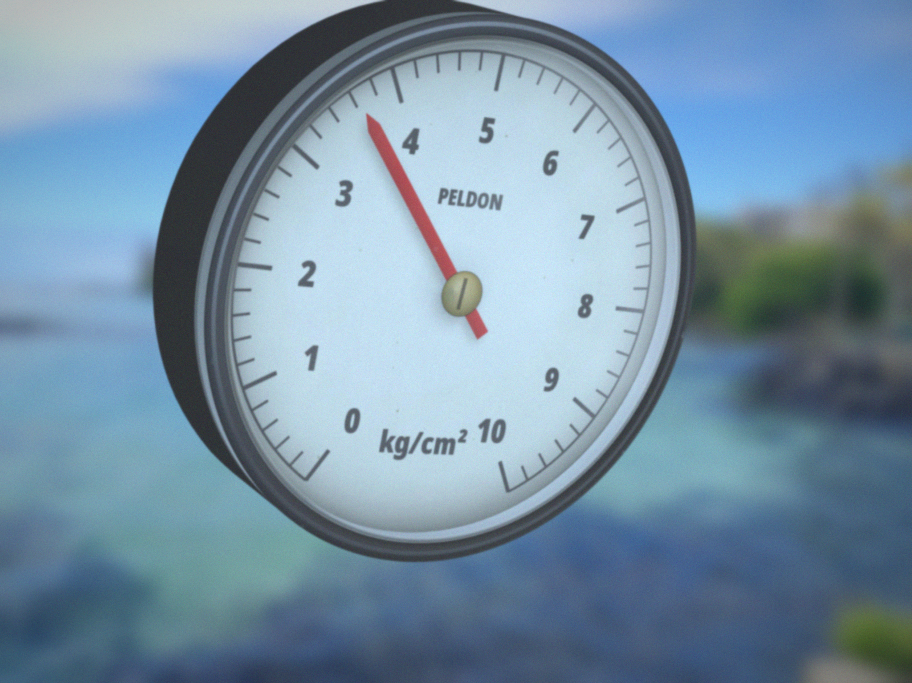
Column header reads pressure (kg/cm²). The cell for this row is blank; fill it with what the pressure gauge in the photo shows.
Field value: 3.6 kg/cm²
